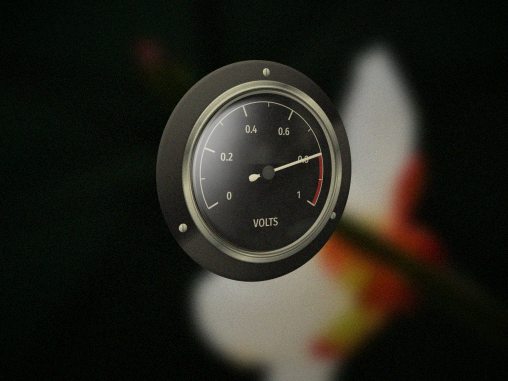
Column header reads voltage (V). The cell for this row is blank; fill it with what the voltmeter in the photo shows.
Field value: 0.8 V
